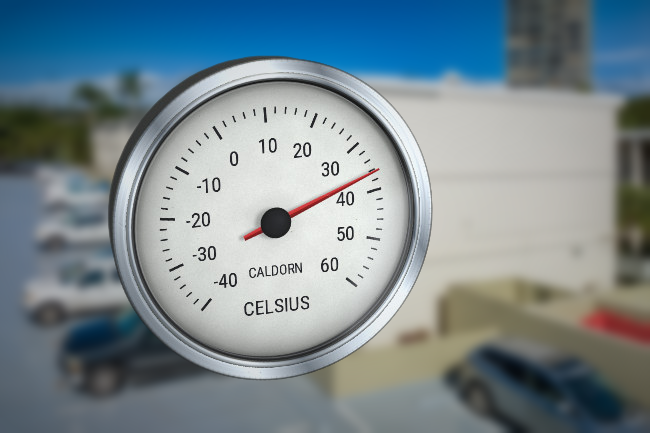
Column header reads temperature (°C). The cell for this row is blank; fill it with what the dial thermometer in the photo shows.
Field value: 36 °C
